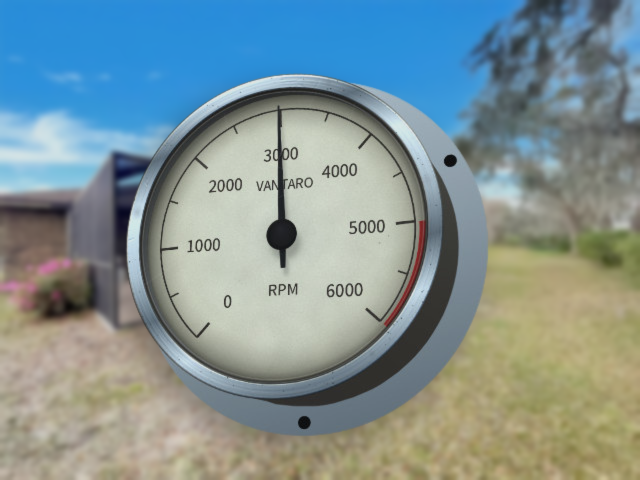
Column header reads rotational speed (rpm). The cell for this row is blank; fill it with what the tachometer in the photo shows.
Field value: 3000 rpm
